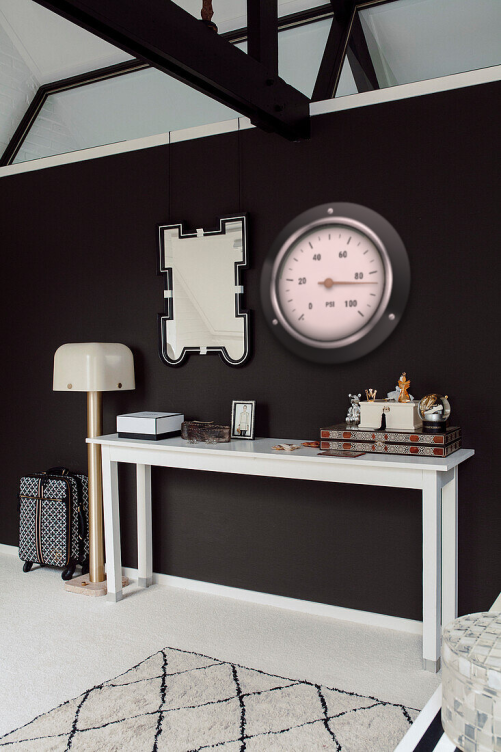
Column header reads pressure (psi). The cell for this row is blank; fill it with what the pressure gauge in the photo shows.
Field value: 85 psi
